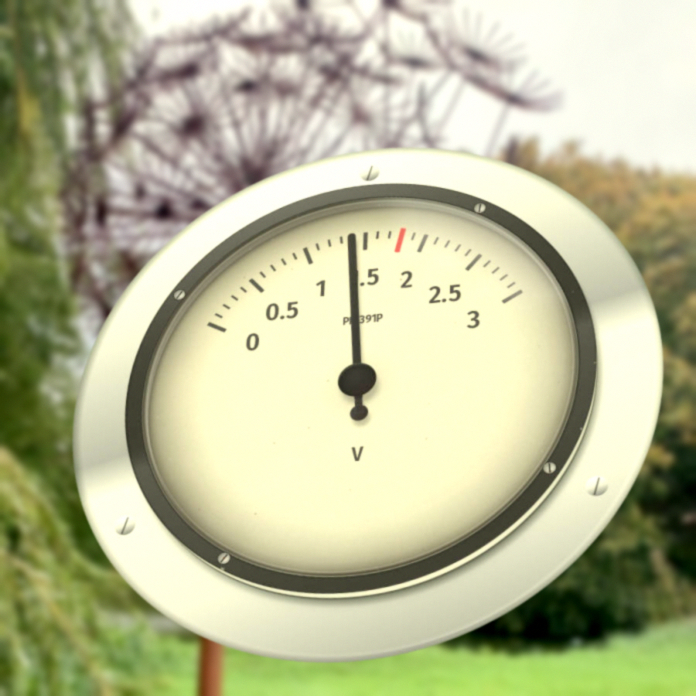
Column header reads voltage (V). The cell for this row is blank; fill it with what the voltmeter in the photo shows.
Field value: 1.4 V
